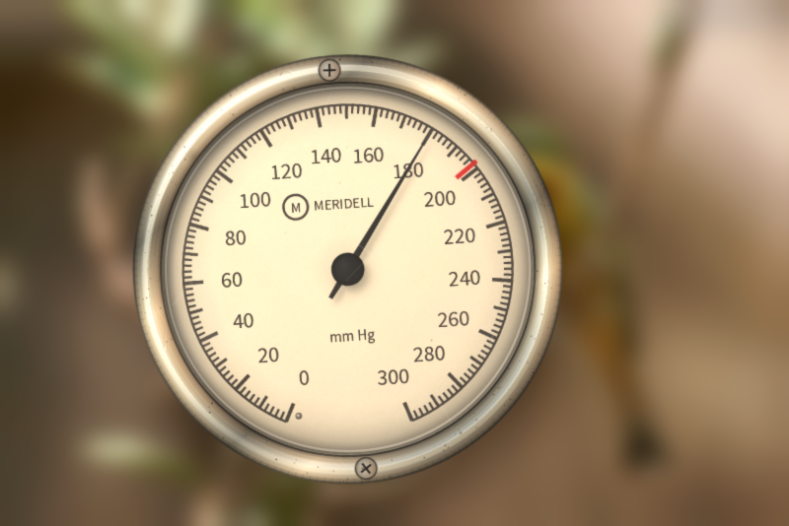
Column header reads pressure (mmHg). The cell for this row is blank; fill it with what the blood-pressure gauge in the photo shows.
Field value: 180 mmHg
